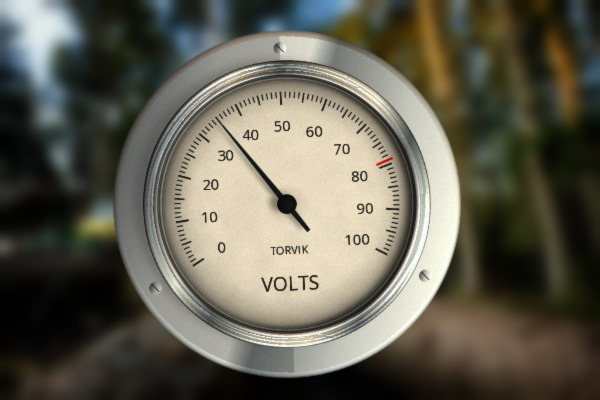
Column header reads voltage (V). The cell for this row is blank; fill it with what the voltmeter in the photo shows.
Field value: 35 V
